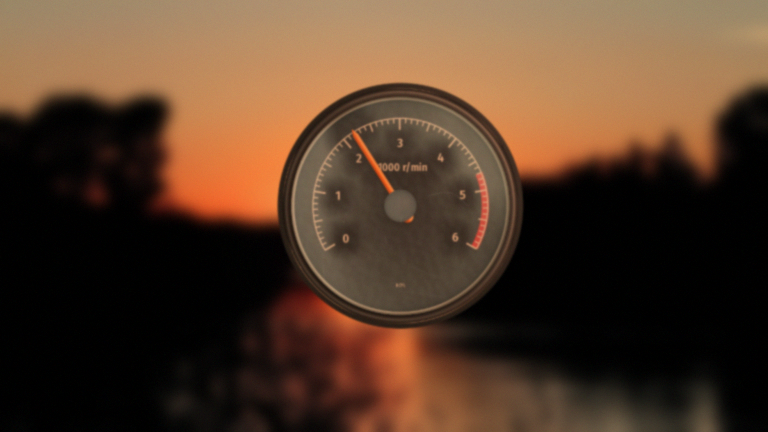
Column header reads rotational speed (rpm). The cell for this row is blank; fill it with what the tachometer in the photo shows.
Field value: 2200 rpm
